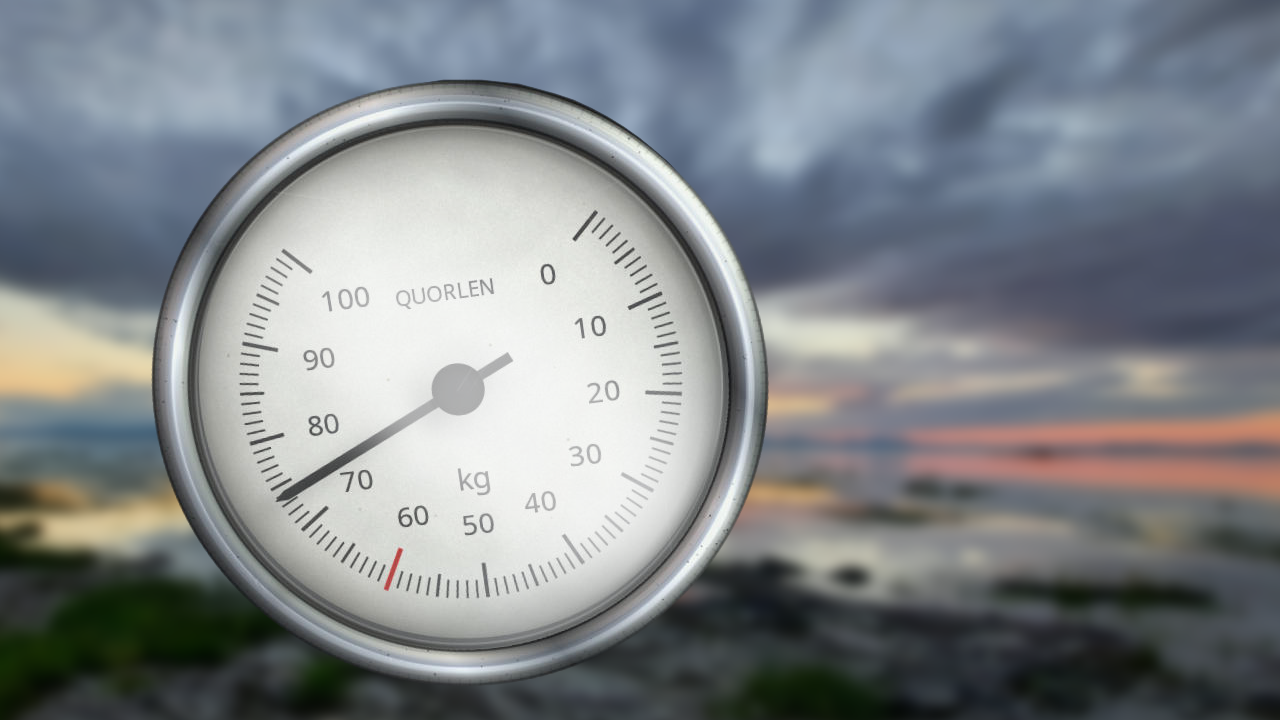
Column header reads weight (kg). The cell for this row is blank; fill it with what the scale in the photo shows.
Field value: 74 kg
